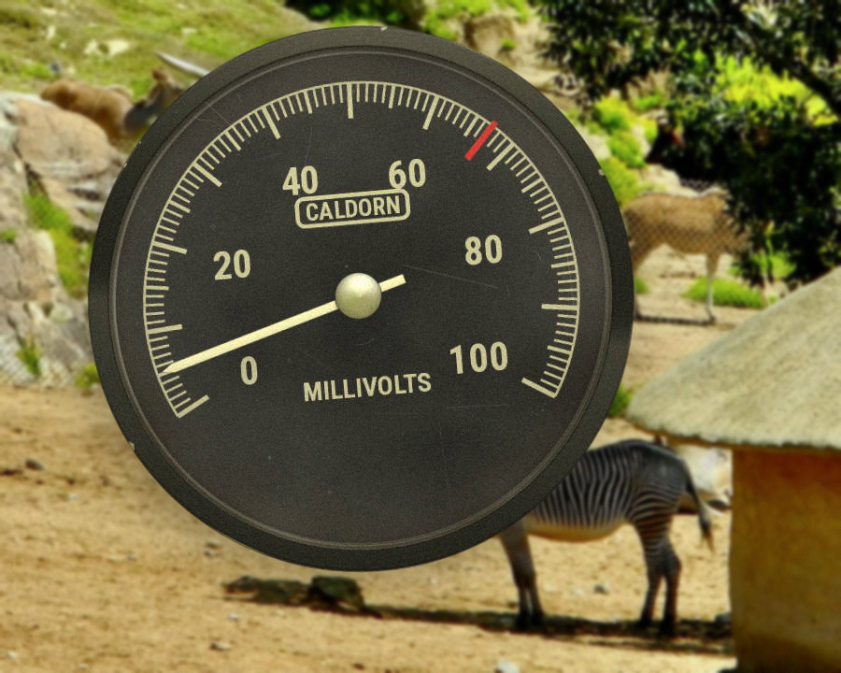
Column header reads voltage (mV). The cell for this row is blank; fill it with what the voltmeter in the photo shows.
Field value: 5 mV
